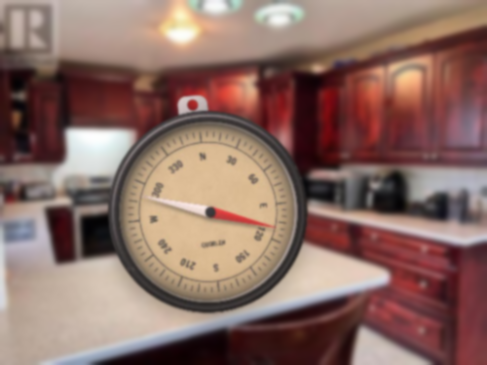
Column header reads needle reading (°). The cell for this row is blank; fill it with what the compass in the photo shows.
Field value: 110 °
